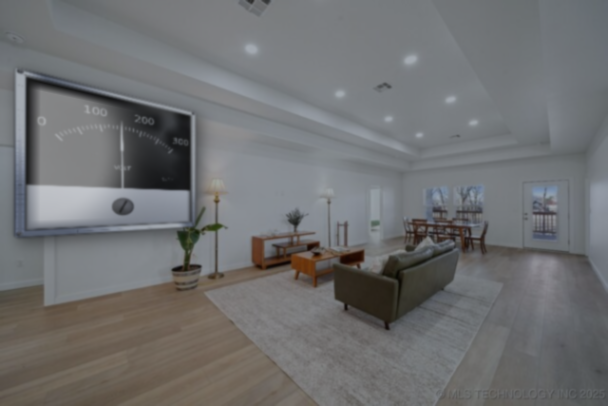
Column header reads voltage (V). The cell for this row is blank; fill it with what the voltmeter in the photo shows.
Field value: 150 V
